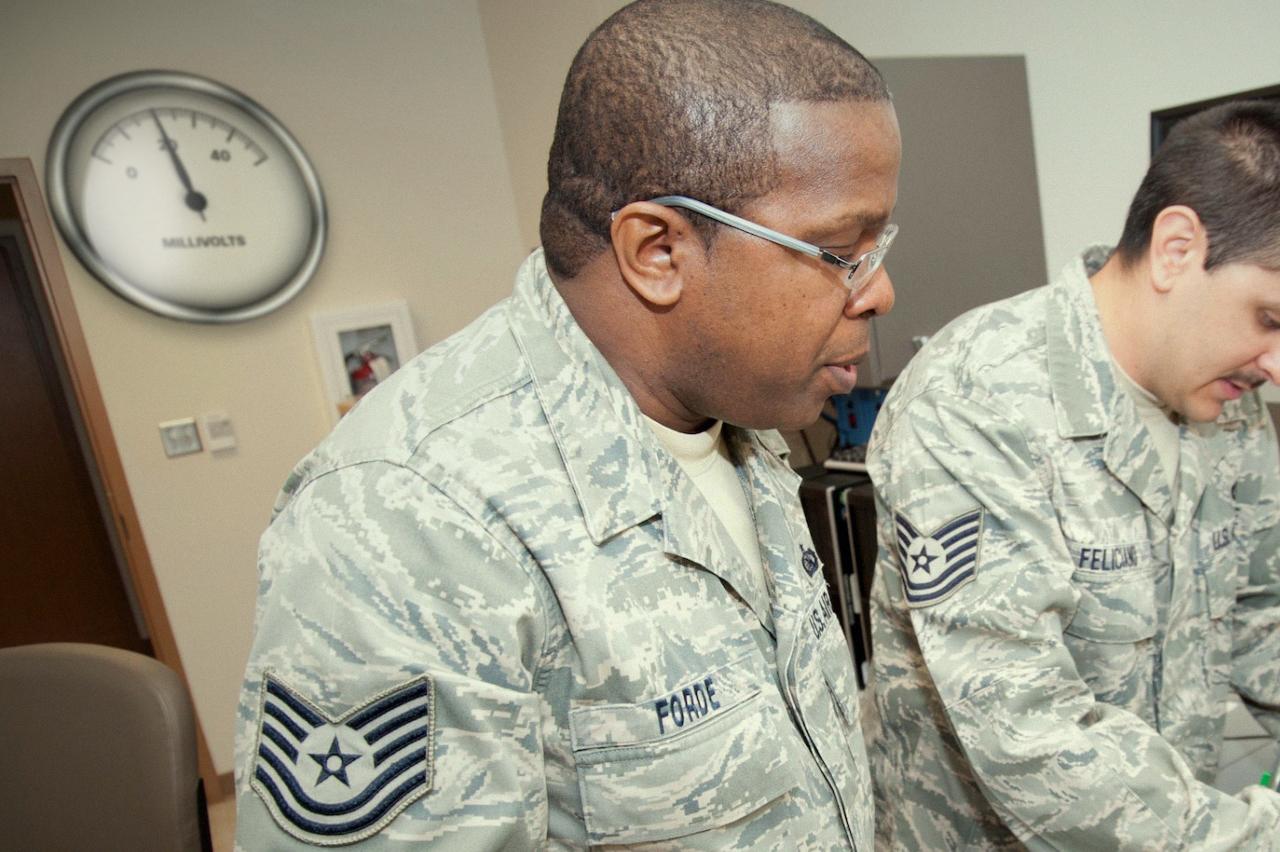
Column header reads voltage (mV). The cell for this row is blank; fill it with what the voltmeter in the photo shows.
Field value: 20 mV
